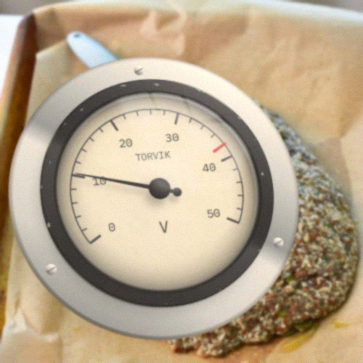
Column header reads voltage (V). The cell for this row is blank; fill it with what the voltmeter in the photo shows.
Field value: 10 V
